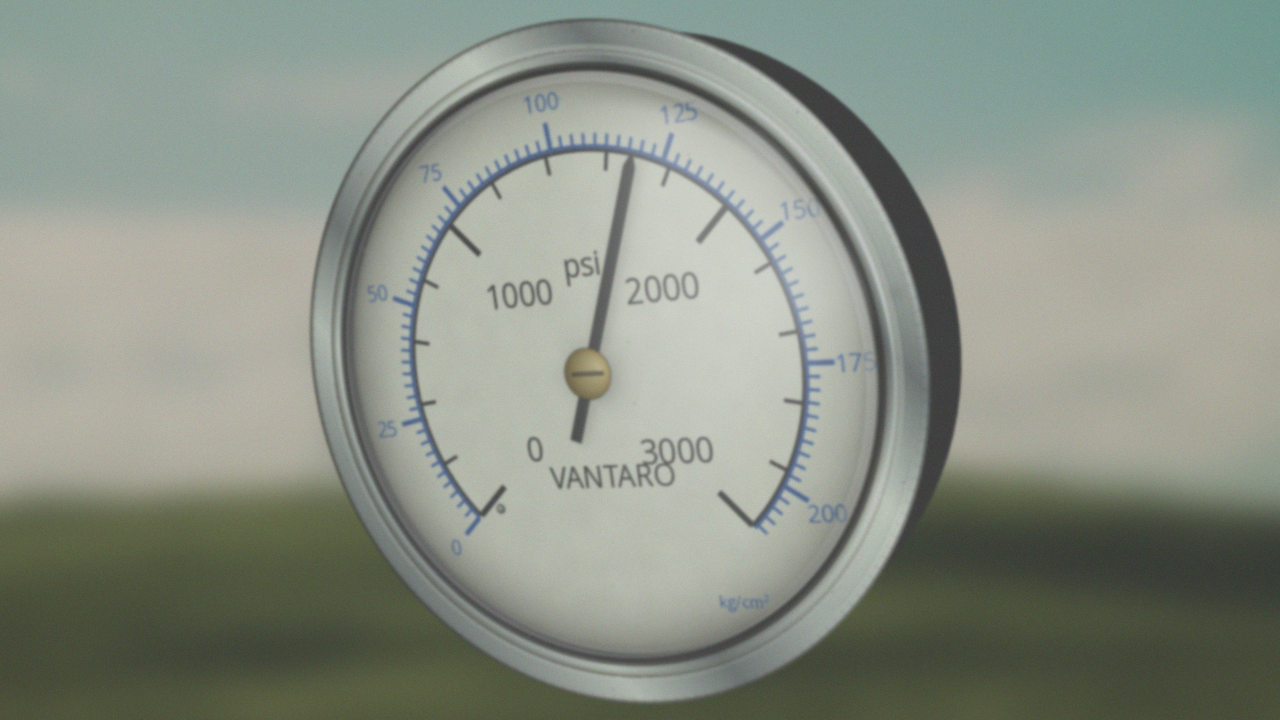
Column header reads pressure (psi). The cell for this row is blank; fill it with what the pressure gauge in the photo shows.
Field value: 1700 psi
